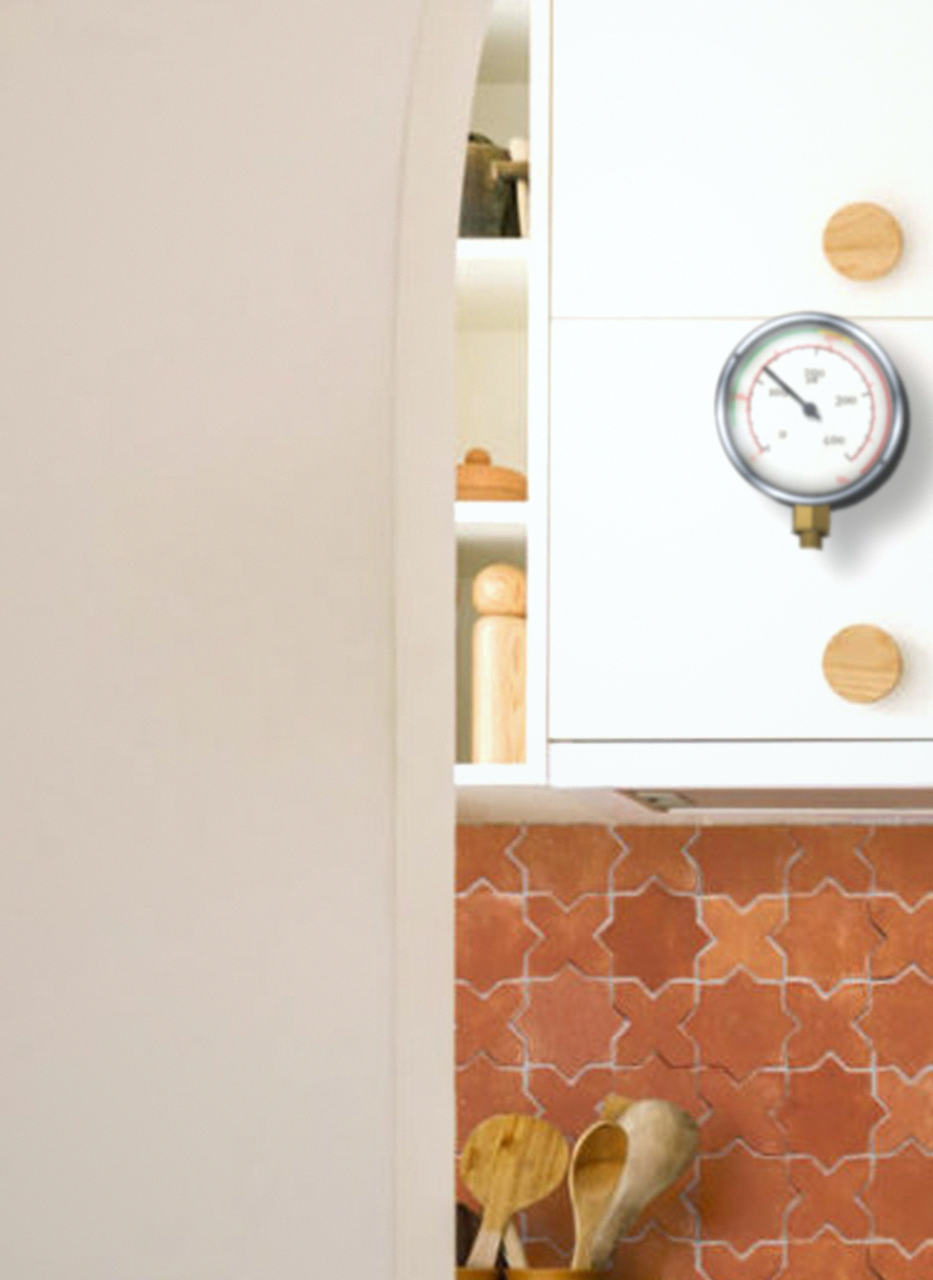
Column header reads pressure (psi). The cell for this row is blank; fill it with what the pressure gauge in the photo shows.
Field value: 120 psi
